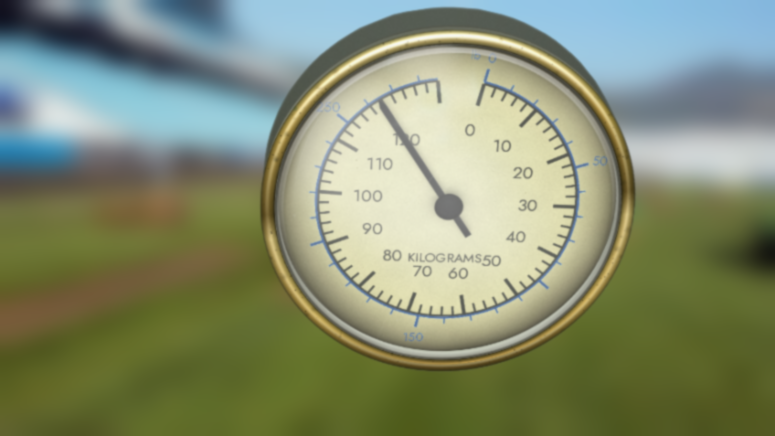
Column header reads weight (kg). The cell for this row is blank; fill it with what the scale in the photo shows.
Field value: 120 kg
